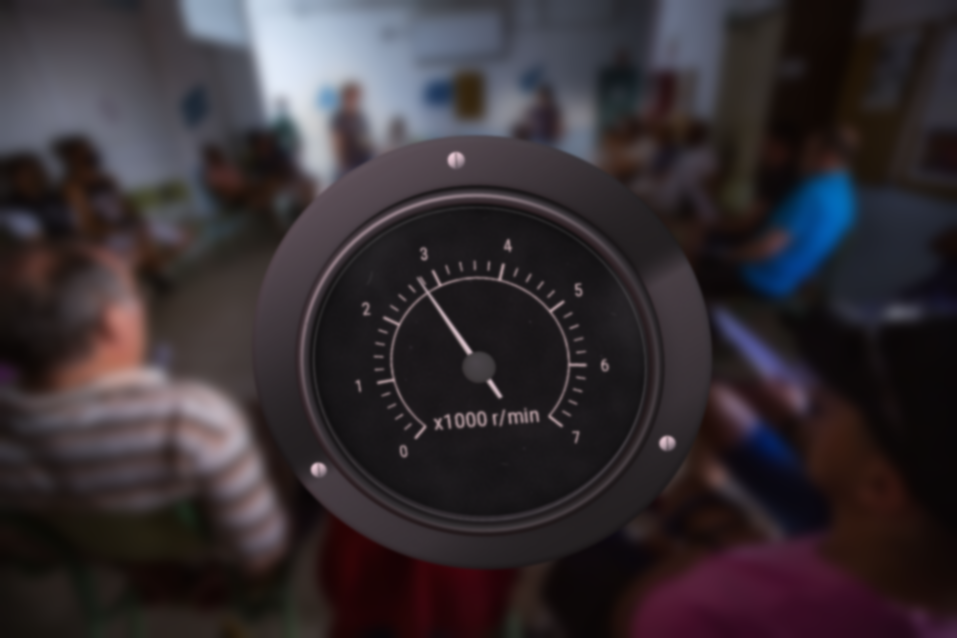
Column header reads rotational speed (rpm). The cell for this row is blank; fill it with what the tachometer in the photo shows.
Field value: 2800 rpm
